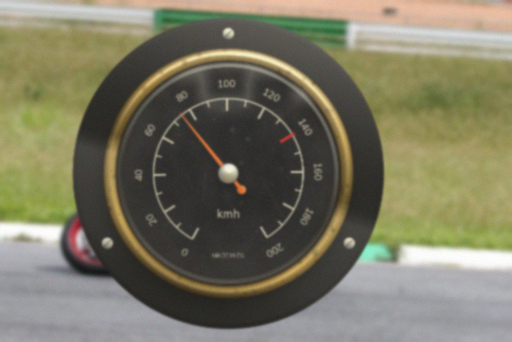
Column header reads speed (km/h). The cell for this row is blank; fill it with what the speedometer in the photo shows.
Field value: 75 km/h
